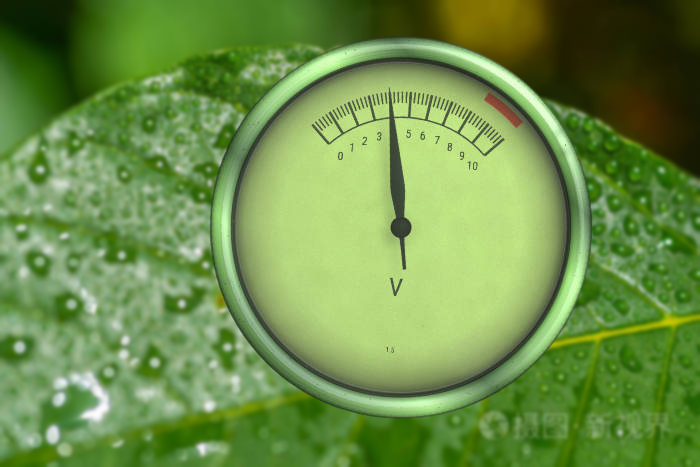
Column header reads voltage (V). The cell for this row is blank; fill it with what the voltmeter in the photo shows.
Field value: 4 V
